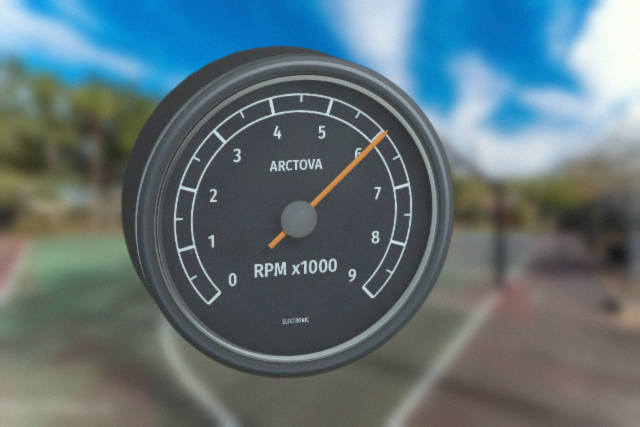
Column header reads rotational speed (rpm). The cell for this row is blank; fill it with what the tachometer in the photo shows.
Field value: 6000 rpm
